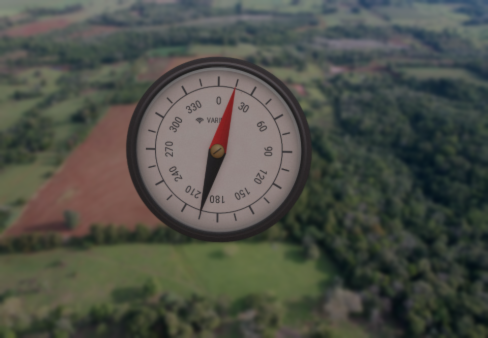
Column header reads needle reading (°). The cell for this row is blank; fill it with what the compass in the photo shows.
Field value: 15 °
